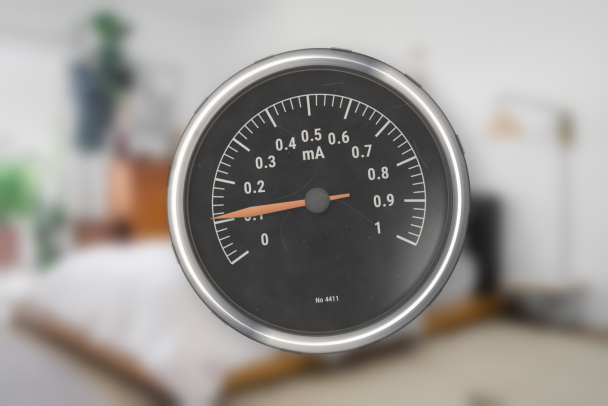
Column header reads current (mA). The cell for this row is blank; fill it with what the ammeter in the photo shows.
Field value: 0.11 mA
